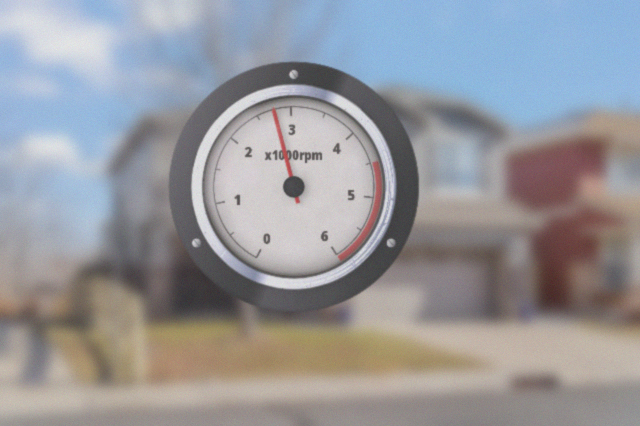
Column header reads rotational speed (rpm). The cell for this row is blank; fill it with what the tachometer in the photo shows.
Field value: 2750 rpm
